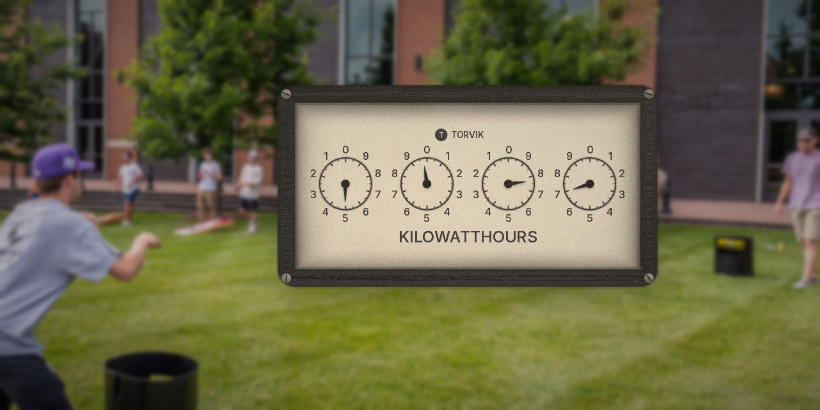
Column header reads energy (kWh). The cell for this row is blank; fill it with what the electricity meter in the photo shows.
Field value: 4977 kWh
